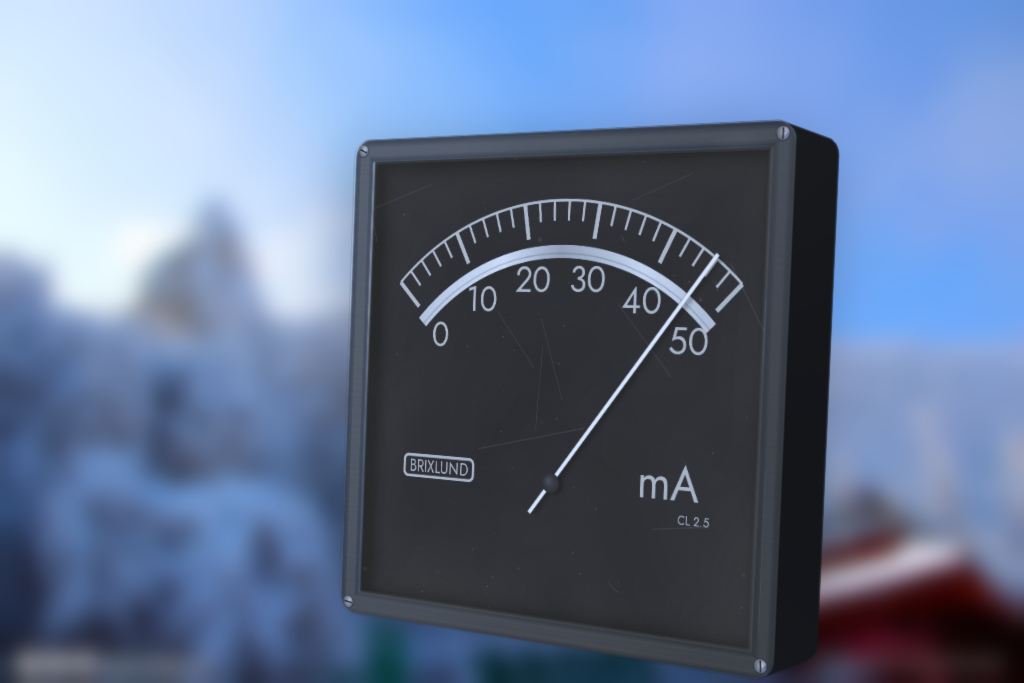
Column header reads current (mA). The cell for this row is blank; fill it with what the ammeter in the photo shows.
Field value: 46 mA
